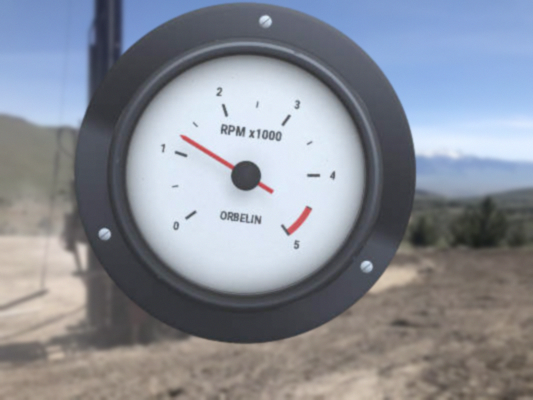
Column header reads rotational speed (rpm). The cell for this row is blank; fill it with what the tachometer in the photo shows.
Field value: 1250 rpm
